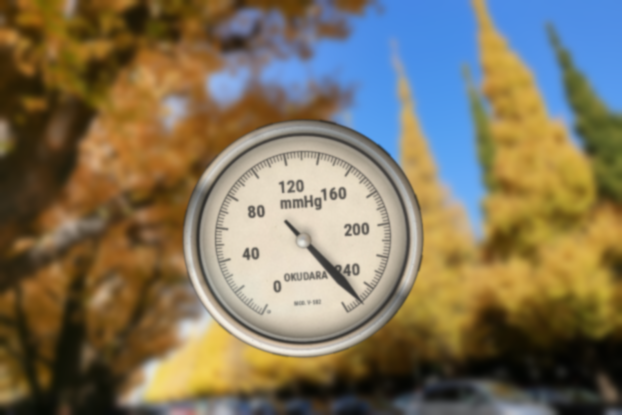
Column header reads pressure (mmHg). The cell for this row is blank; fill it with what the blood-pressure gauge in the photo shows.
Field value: 250 mmHg
